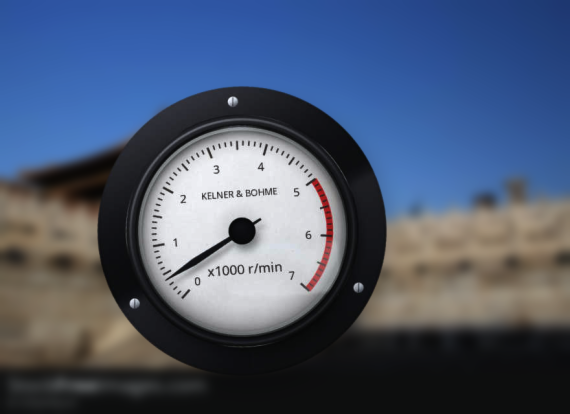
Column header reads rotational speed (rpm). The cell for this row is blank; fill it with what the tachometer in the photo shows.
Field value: 400 rpm
